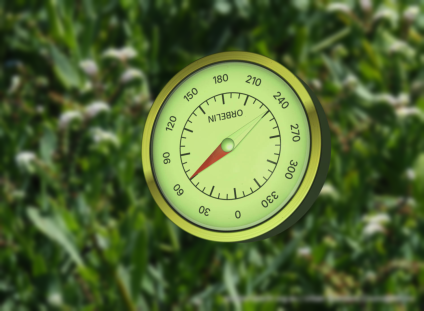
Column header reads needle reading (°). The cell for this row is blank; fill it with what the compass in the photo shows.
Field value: 60 °
